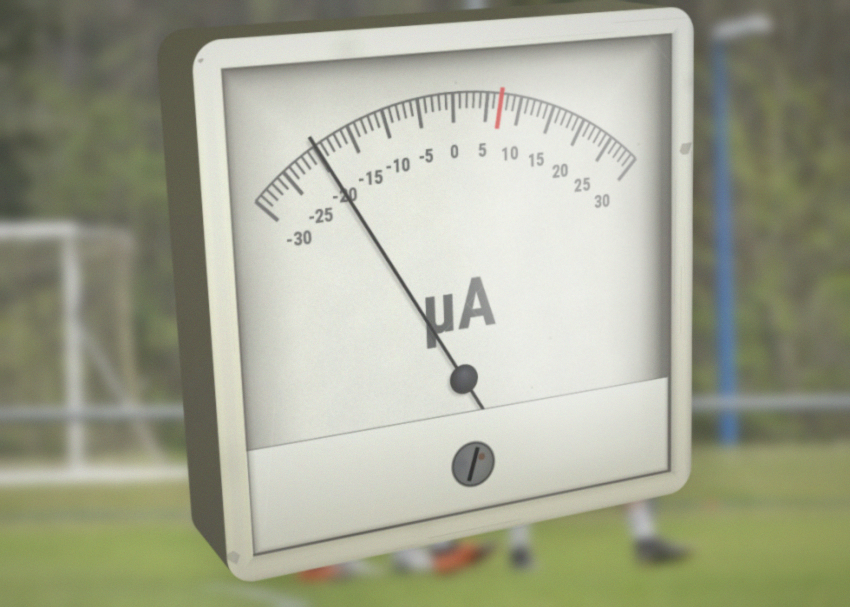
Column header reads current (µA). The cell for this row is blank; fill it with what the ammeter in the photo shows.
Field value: -20 µA
